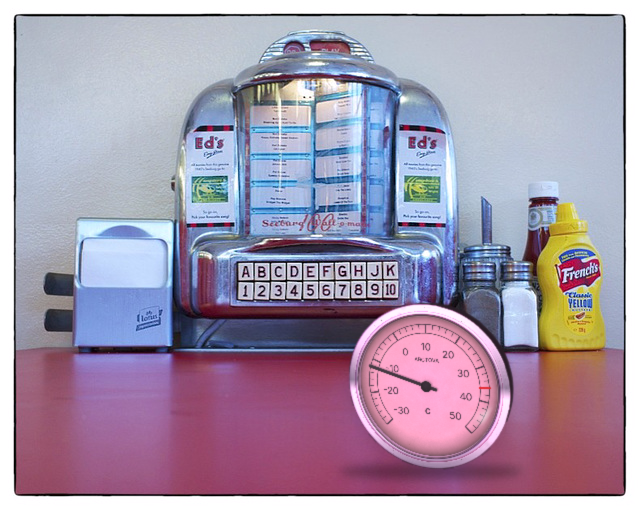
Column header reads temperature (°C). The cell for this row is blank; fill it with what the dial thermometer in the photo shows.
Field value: -12 °C
